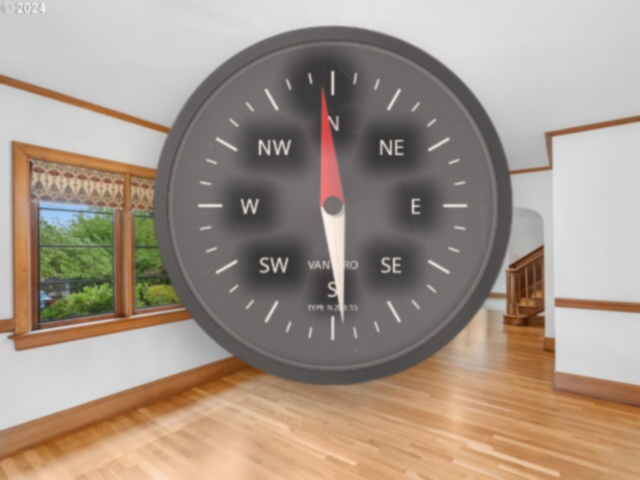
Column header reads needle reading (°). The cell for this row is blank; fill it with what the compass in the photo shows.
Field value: 355 °
